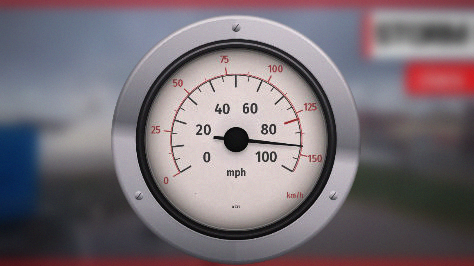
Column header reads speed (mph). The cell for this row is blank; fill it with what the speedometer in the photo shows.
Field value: 90 mph
